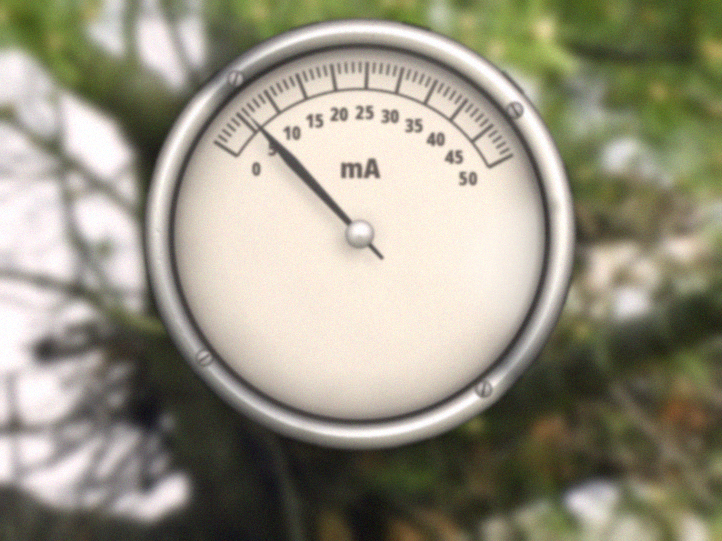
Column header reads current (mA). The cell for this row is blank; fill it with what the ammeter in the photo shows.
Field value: 6 mA
